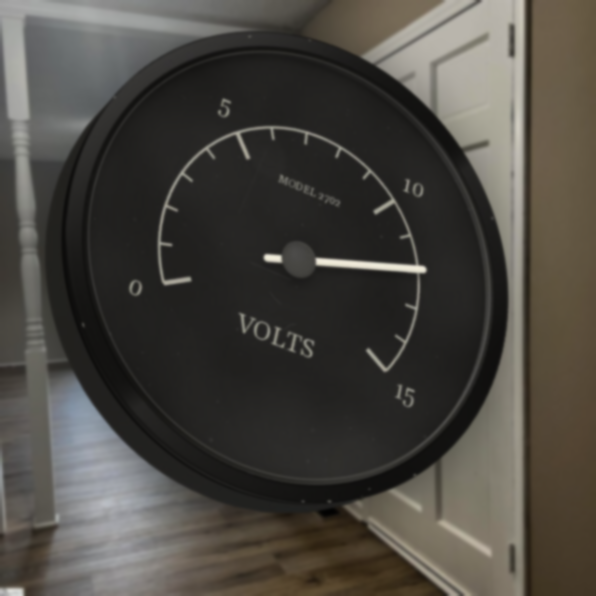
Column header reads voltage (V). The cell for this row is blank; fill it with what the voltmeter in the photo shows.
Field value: 12 V
